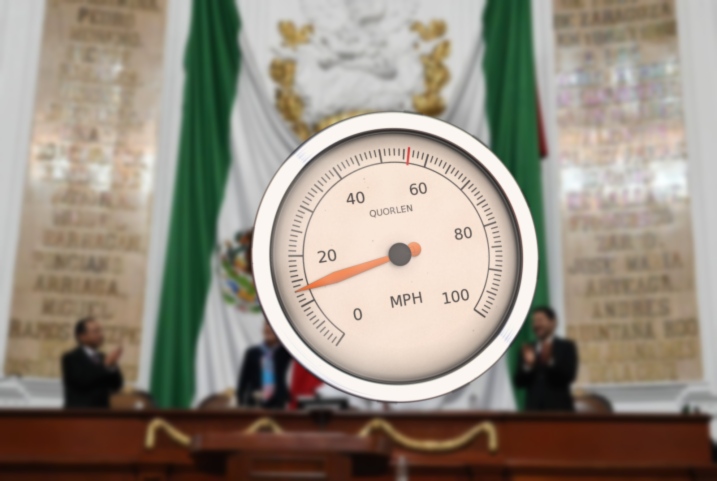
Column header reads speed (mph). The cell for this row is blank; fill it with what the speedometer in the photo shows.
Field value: 13 mph
